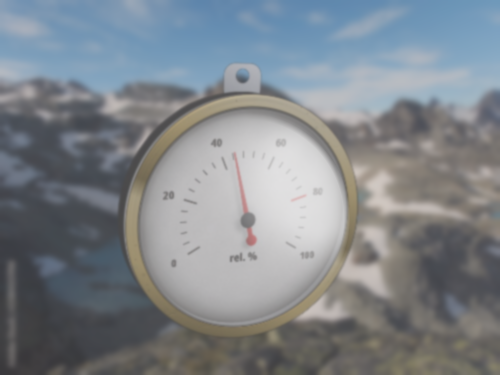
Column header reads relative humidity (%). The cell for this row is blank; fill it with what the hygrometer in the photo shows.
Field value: 44 %
